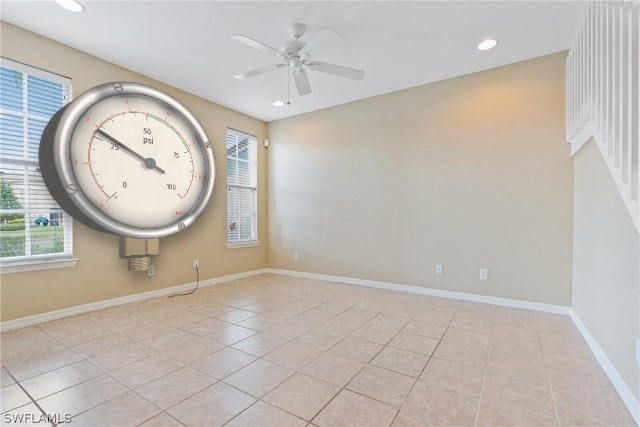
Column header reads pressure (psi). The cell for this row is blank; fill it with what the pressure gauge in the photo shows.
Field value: 27.5 psi
